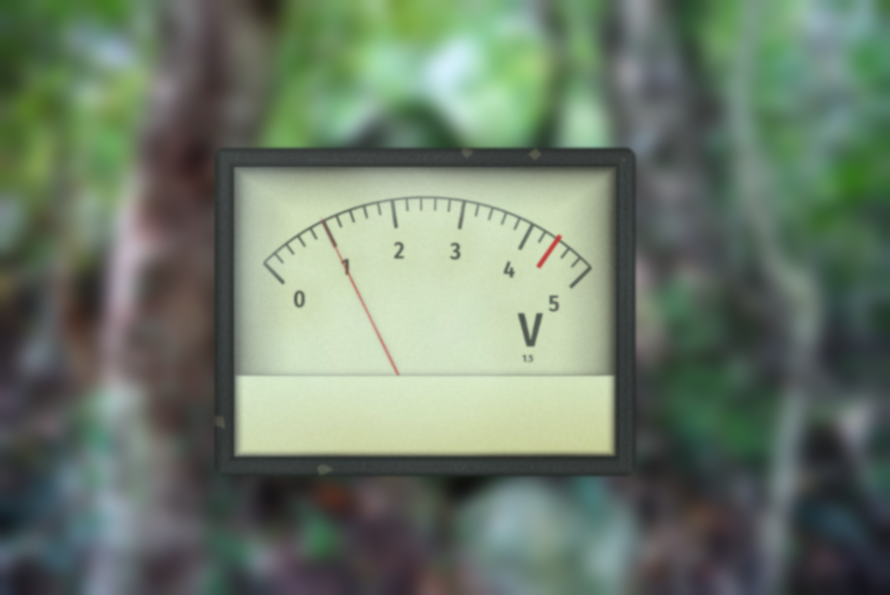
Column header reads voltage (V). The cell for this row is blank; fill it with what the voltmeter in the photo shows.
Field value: 1 V
